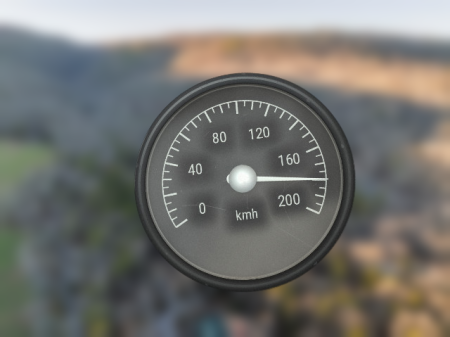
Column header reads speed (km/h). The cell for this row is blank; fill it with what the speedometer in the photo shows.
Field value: 180 km/h
